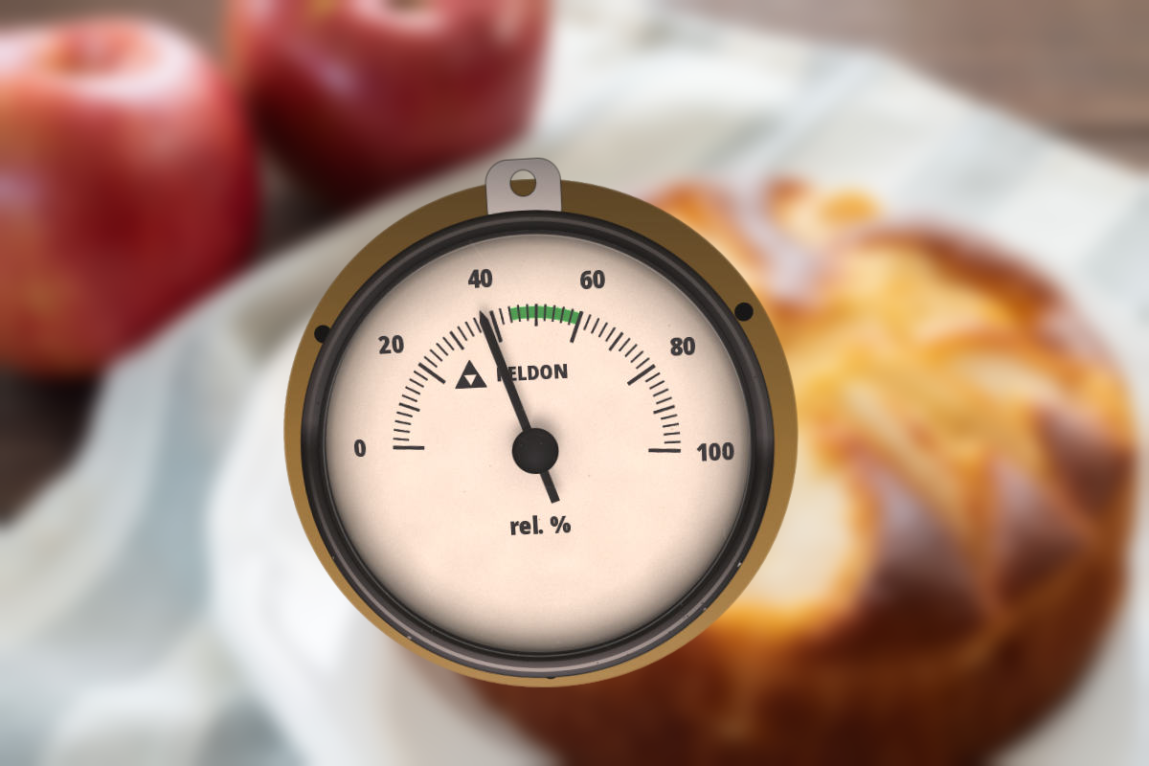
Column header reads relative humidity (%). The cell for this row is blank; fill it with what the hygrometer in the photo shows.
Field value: 38 %
